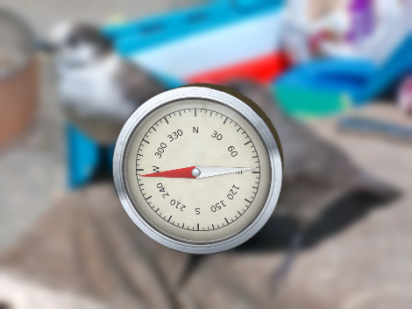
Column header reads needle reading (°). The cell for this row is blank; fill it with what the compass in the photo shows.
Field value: 265 °
